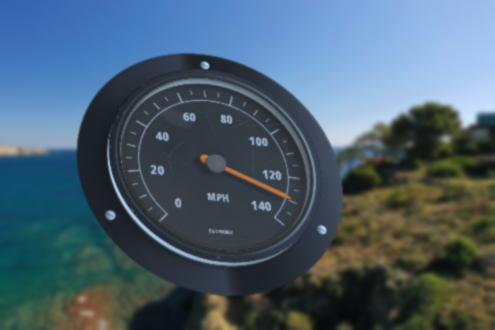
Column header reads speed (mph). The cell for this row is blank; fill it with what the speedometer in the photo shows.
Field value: 130 mph
